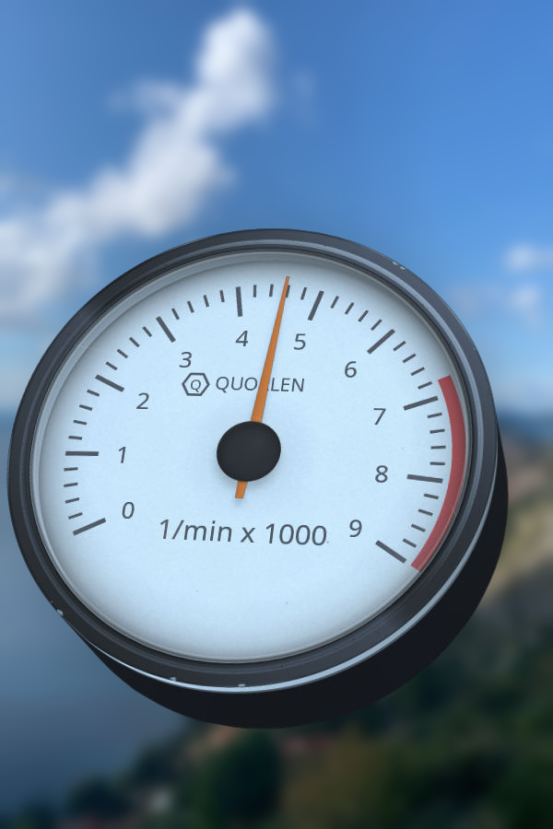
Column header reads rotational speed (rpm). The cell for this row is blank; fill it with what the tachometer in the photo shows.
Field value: 4600 rpm
